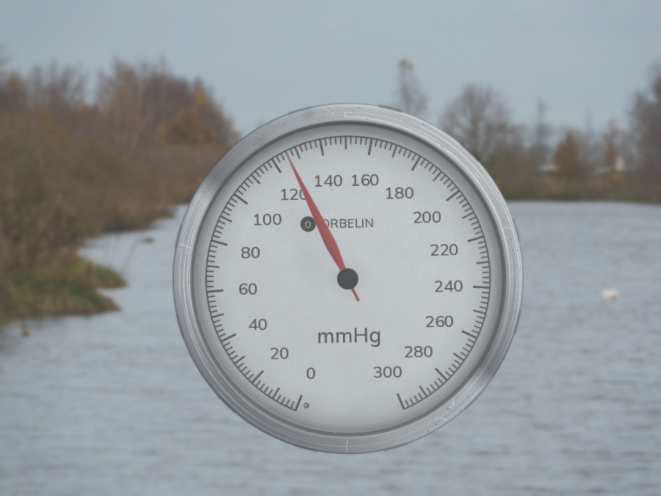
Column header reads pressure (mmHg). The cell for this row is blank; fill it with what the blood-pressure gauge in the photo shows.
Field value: 126 mmHg
